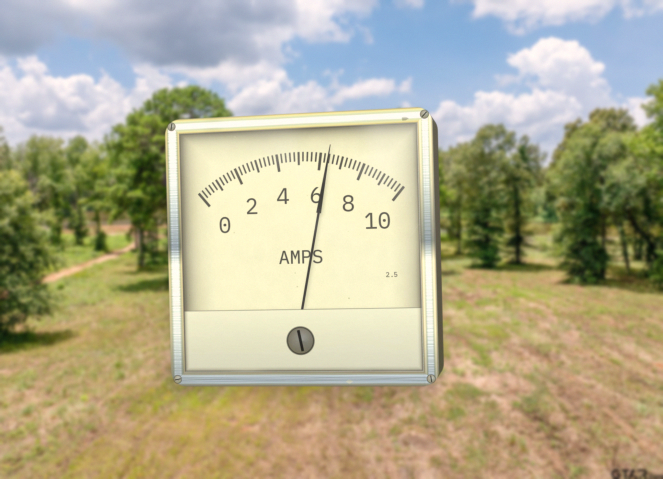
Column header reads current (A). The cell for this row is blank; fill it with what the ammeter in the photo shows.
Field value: 6.4 A
